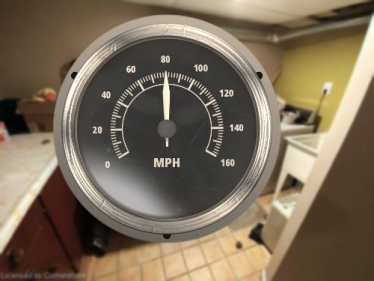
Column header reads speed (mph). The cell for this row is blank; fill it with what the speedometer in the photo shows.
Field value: 80 mph
